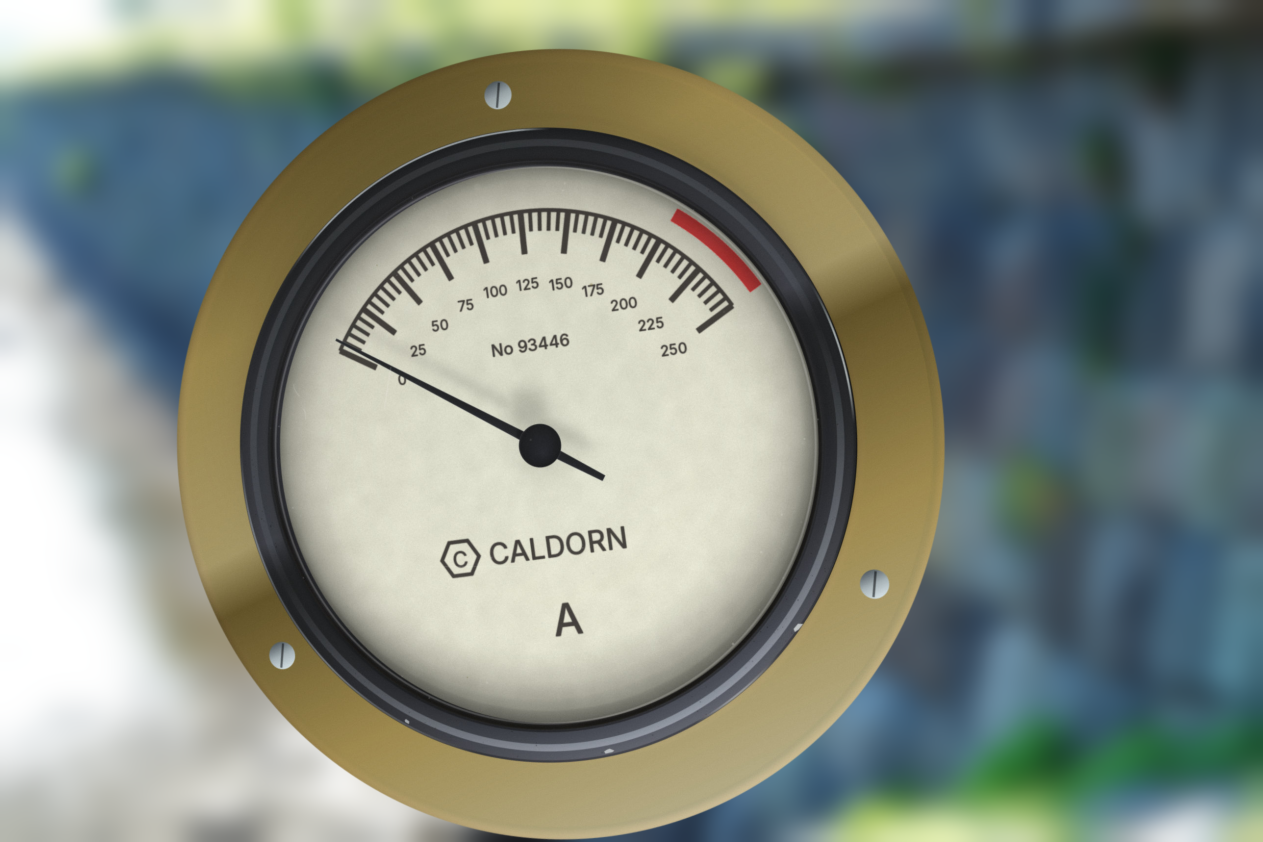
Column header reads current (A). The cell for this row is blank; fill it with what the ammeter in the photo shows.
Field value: 5 A
